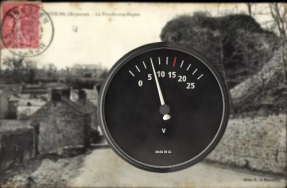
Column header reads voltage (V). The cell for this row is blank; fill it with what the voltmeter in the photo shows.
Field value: 7.5 V
